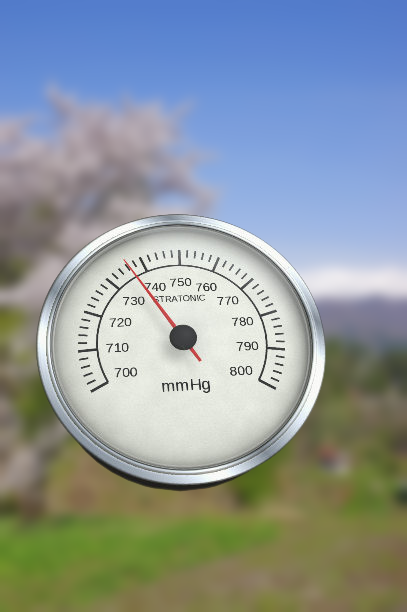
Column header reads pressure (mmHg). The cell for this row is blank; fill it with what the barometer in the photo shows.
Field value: 736 mmHg
